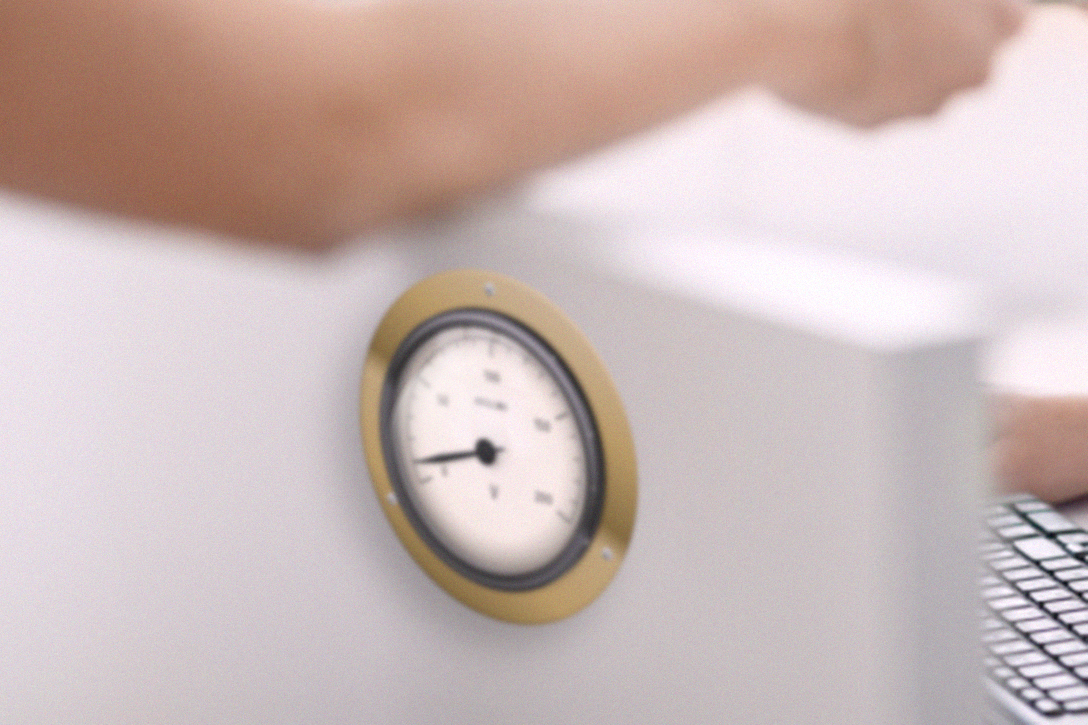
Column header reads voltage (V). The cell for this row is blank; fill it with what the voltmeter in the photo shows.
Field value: 10 V
